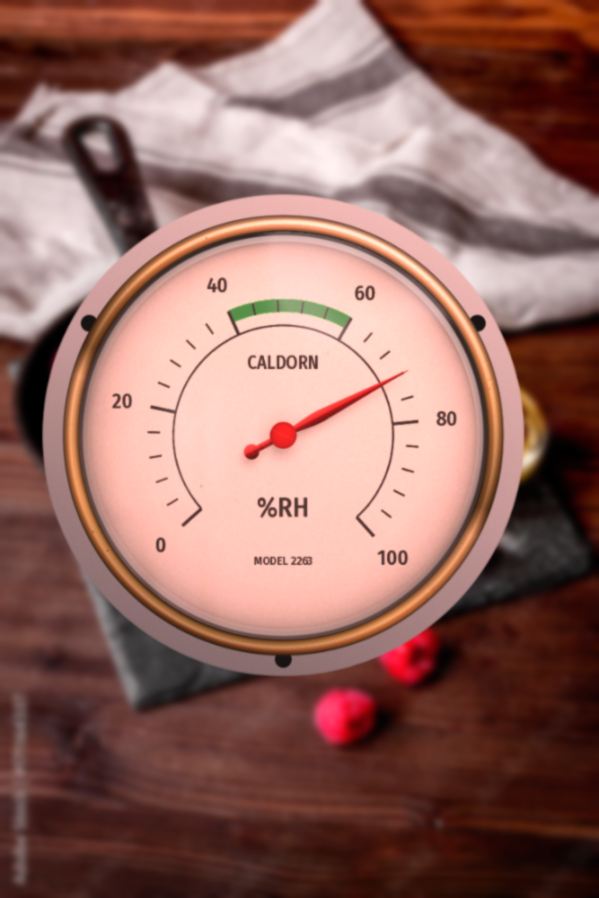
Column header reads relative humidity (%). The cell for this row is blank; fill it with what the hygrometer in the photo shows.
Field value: 72 %
